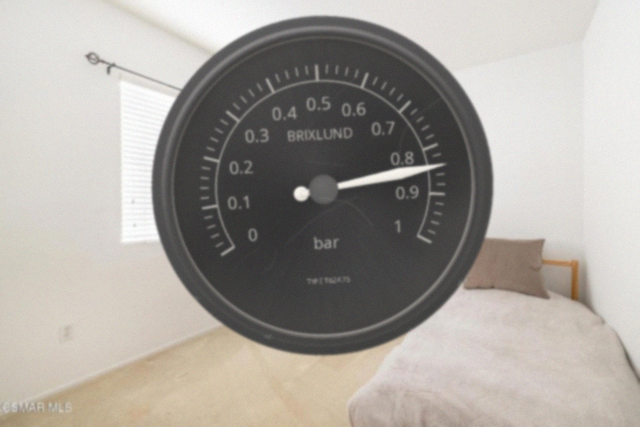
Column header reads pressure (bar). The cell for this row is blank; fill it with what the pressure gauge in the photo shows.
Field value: 0.84 bar
